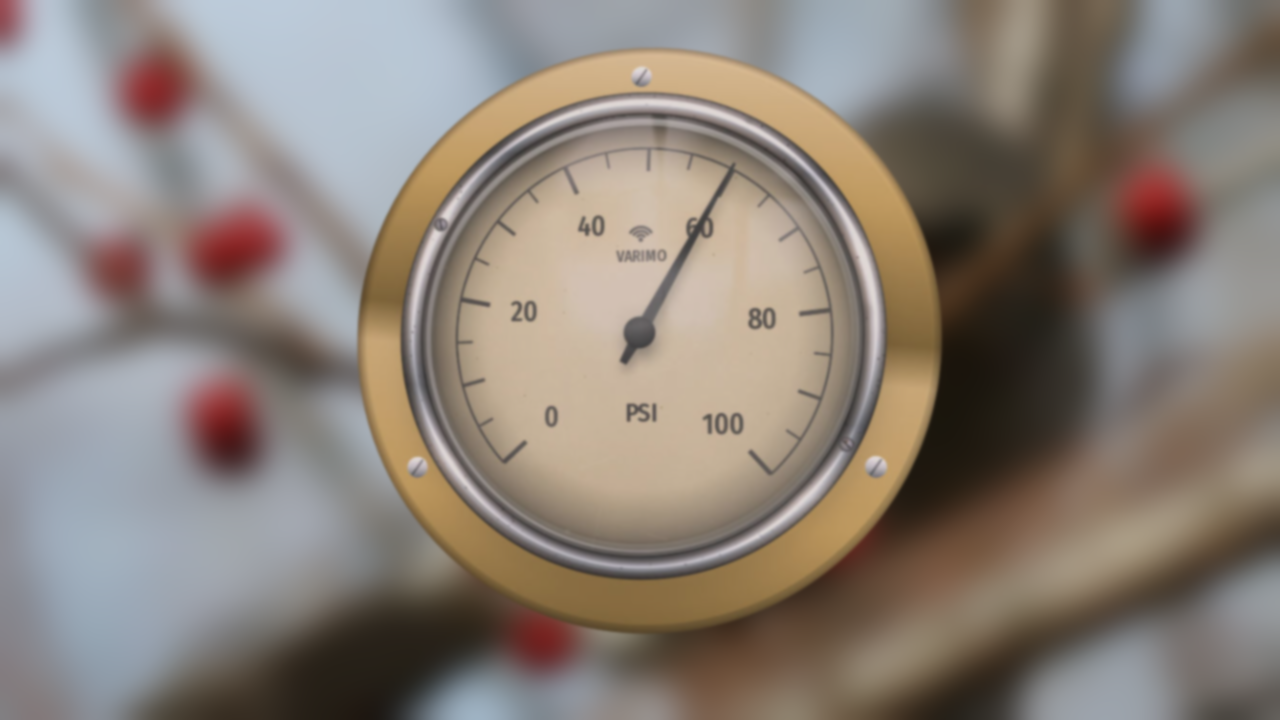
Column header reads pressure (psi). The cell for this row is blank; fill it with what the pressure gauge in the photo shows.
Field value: 60 psi
